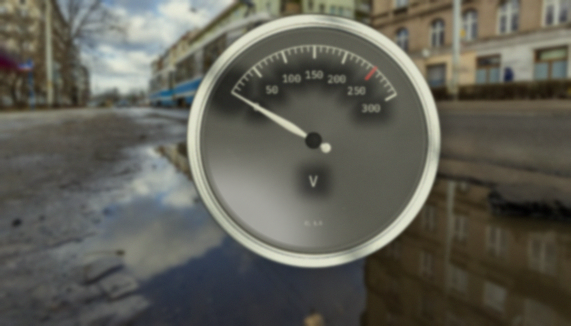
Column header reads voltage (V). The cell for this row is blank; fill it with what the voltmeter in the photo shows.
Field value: 0 V
